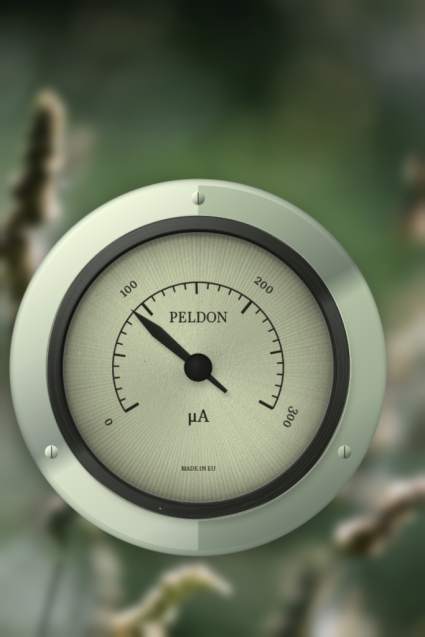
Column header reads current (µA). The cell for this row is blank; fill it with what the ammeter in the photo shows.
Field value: 90 µA
